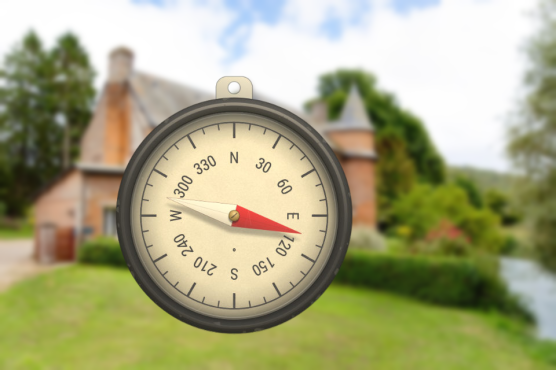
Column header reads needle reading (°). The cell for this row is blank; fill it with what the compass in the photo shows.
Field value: 105 °
